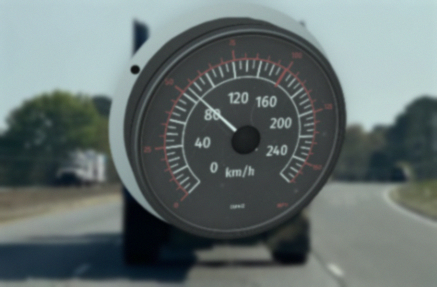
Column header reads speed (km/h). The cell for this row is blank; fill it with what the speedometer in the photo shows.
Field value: 85 km/h
